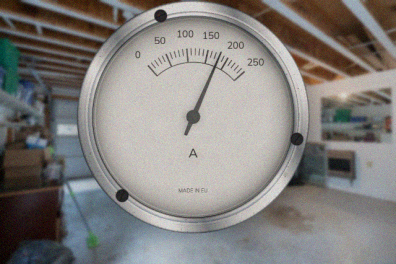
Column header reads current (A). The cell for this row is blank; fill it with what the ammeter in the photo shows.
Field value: 180 A
